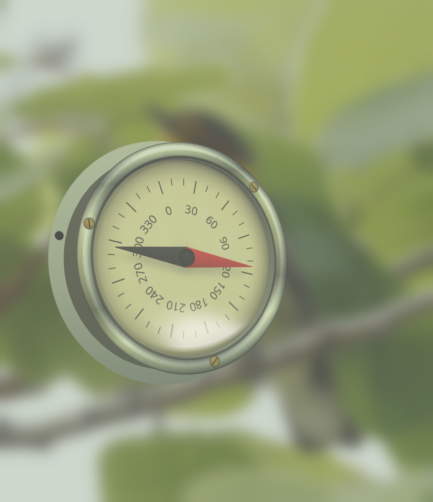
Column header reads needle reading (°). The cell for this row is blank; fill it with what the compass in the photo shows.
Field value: 115 °
